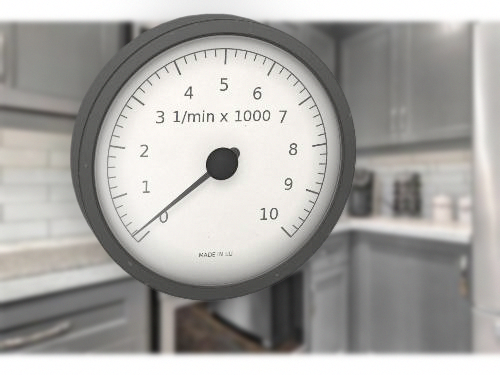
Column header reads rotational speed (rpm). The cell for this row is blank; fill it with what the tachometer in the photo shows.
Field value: 200 rpm
